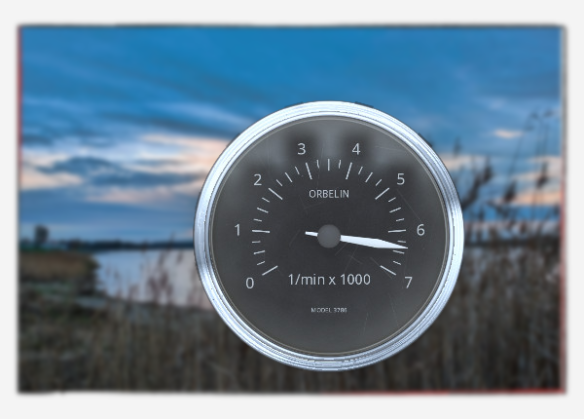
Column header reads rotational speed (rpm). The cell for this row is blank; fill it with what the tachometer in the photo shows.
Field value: 6375 rpm
